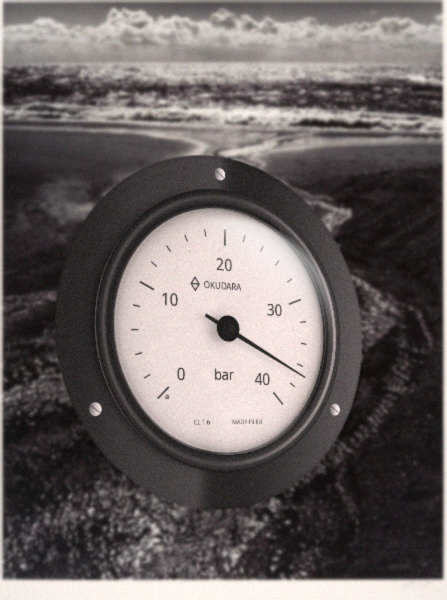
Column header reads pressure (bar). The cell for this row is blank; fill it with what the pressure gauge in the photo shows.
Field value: 37 bar
